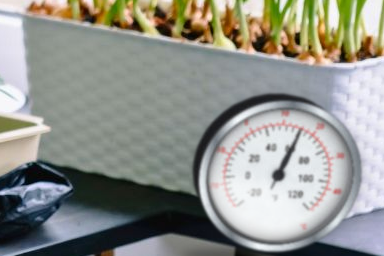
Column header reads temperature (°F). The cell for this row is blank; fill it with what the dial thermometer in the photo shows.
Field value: 60 °F
